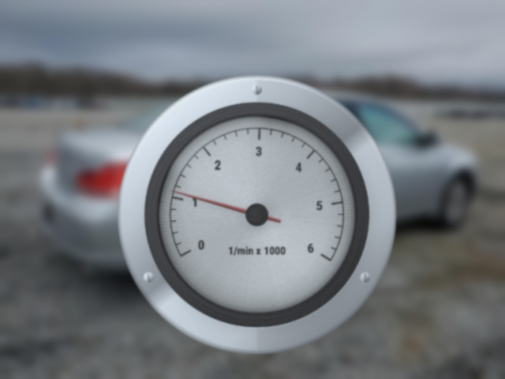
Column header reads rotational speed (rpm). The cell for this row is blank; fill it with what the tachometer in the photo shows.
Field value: 1100 rpm
